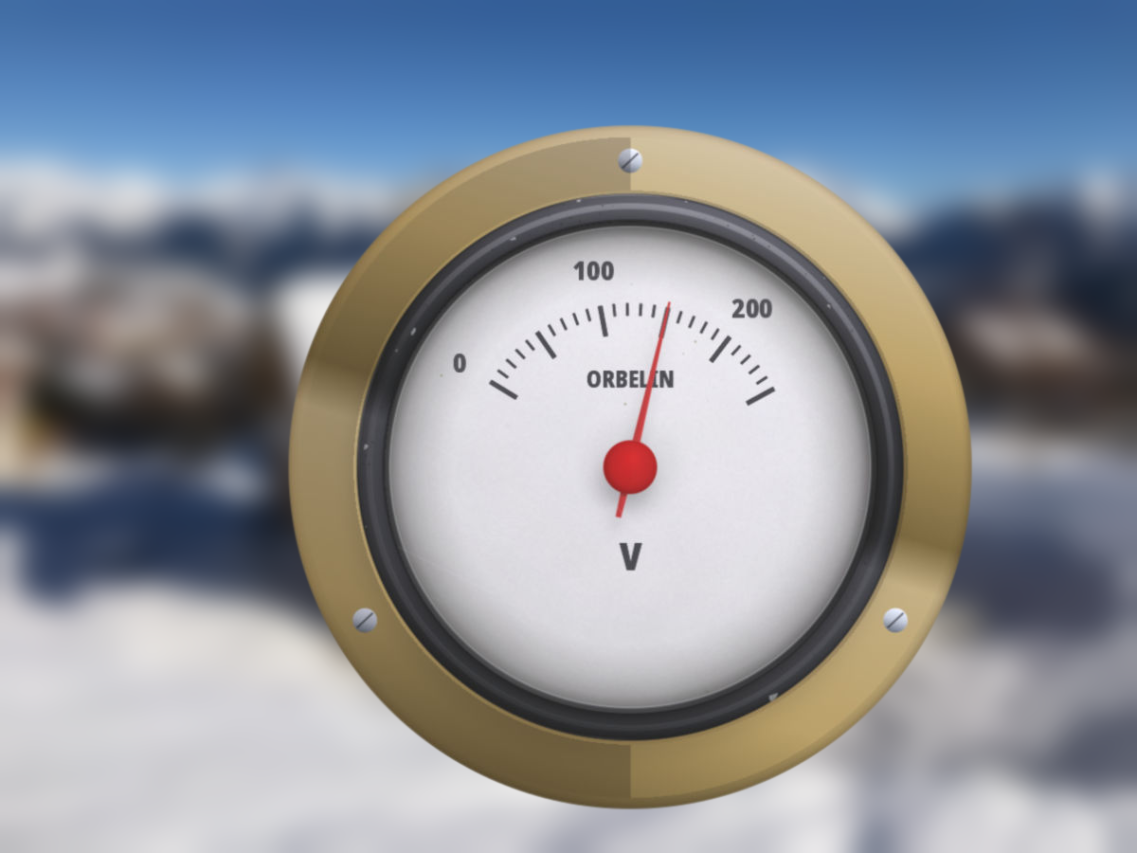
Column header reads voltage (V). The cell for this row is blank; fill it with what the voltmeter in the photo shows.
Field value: 150 V
